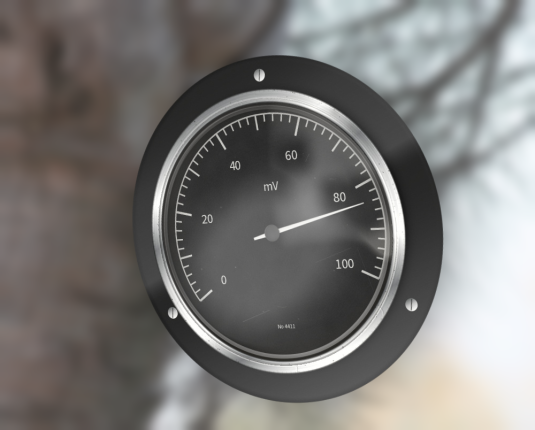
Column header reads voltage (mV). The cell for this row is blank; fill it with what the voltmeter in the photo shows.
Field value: 84 mV
